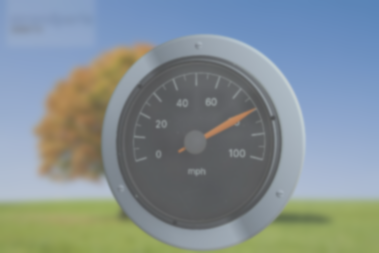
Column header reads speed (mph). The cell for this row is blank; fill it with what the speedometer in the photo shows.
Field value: 80 mph
